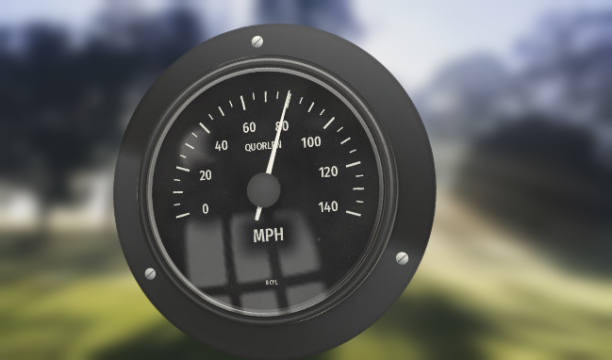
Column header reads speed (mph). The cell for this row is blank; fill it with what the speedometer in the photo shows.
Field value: 80 mph
